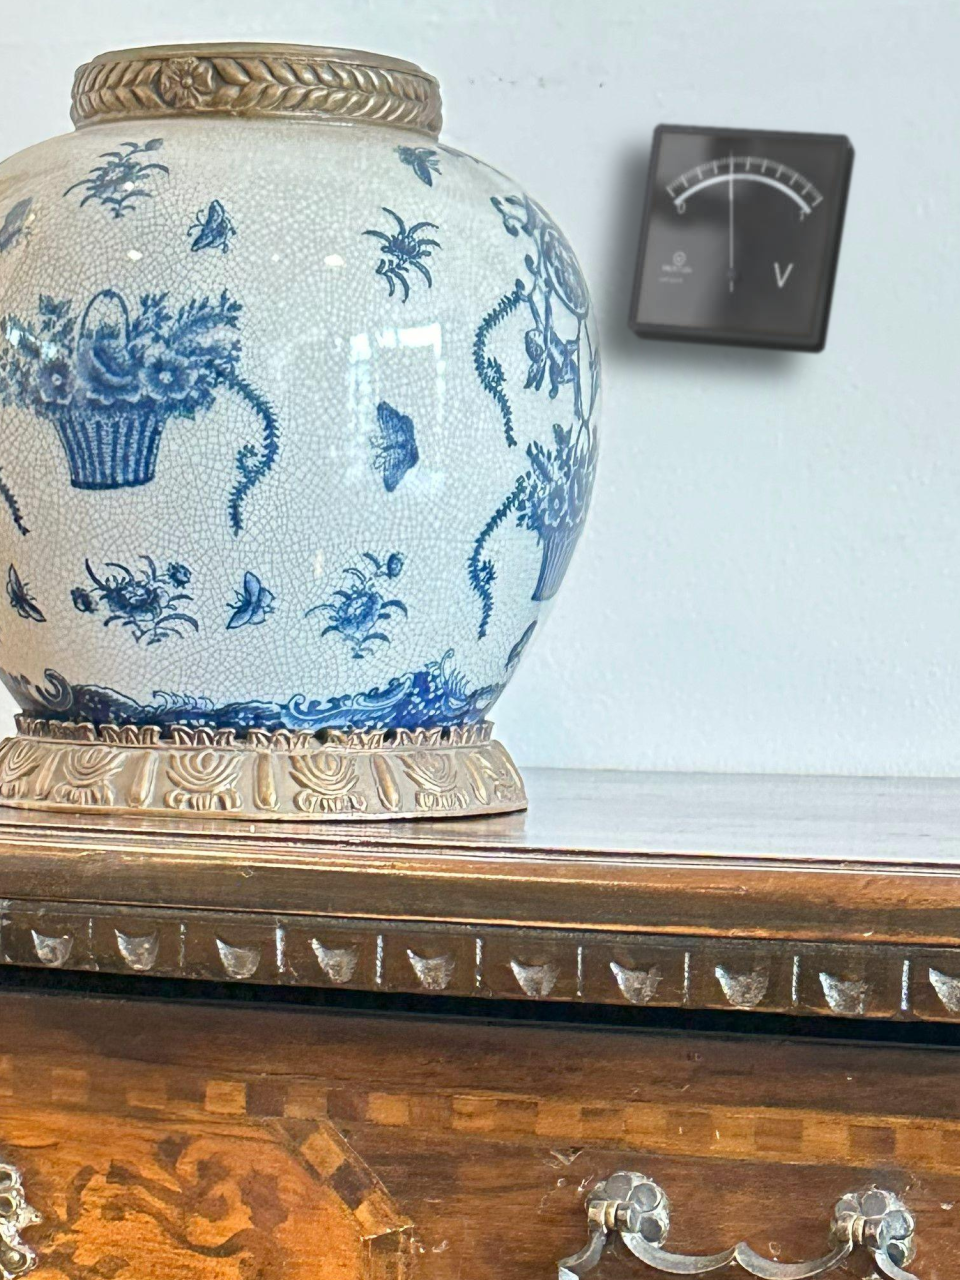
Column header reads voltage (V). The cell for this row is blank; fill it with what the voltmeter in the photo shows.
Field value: 0.4 V
